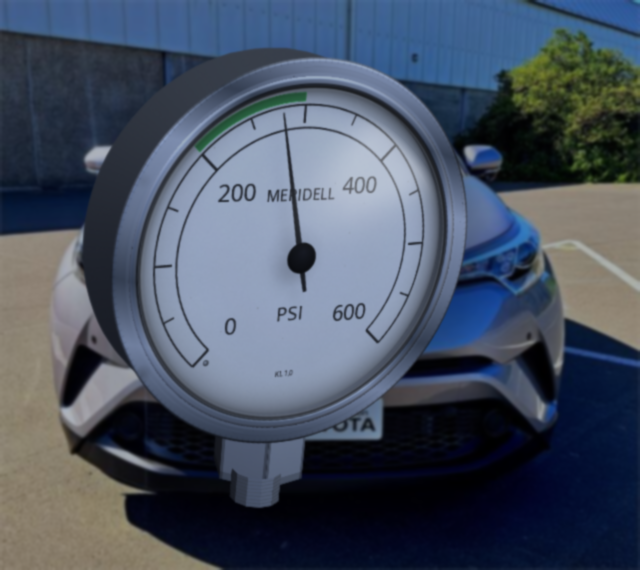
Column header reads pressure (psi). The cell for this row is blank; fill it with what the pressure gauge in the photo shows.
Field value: 275 psi
